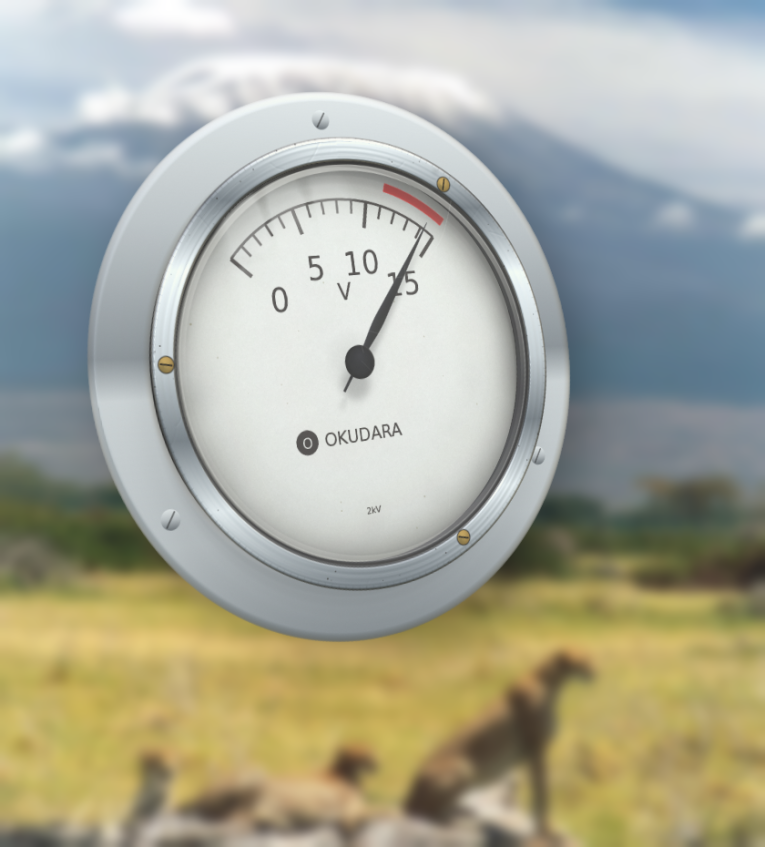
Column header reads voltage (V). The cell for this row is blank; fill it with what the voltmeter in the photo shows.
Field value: 14 V
